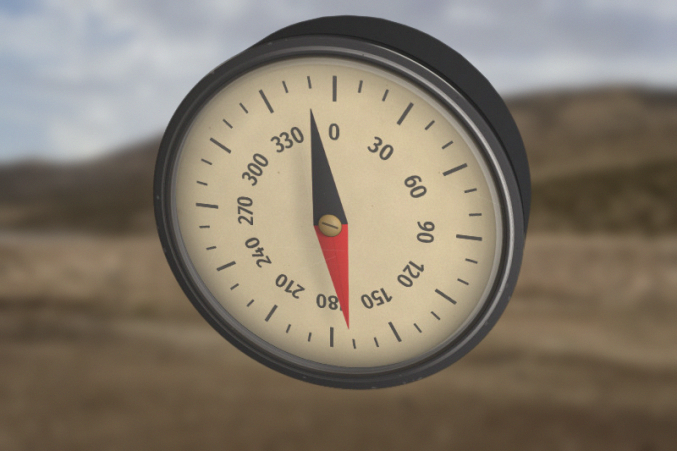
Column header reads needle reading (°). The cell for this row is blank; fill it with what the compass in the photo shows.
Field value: 170 °
